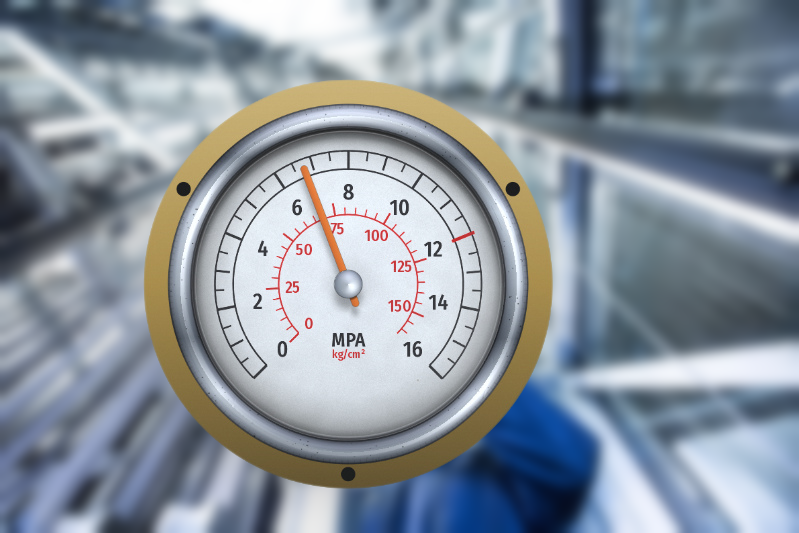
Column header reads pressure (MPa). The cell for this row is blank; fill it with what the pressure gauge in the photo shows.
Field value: 6.75 MPa
